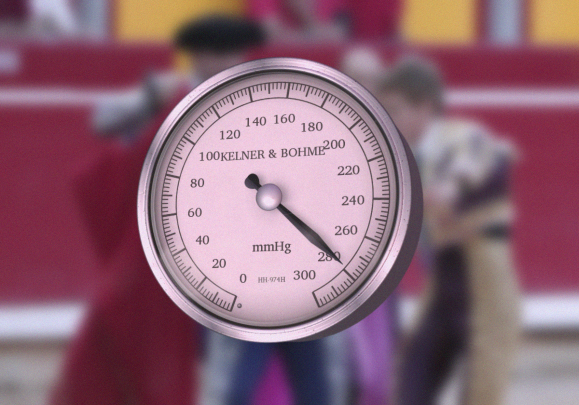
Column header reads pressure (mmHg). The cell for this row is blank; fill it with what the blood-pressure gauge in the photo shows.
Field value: 278 mmHg
